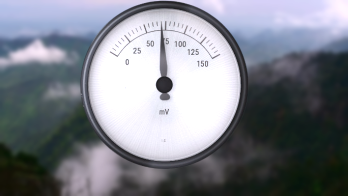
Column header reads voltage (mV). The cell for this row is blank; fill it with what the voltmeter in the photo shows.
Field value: 70 mV
